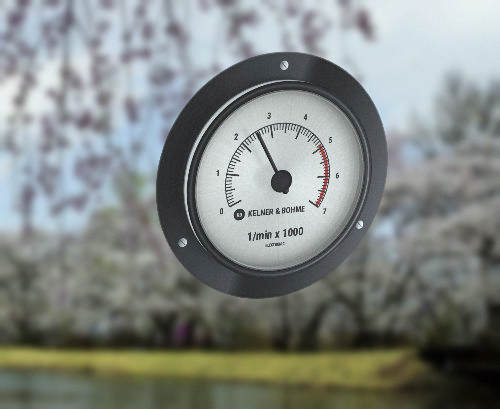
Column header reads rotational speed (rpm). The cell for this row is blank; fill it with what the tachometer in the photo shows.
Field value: 2500 rpm
